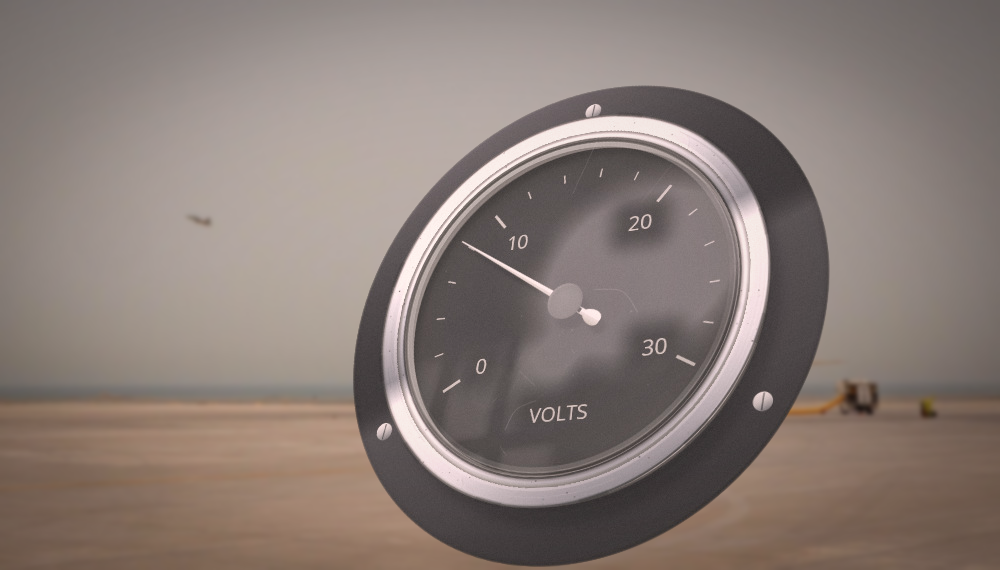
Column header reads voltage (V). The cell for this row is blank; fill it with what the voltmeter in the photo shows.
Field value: 8 V
